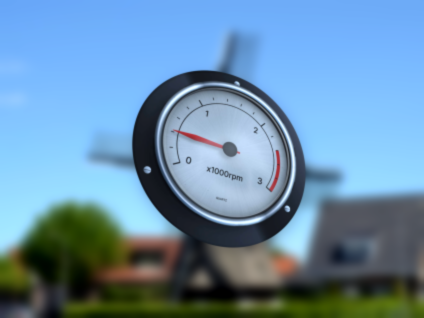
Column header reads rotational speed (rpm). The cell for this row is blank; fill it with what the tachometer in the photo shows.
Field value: 400 rpm
